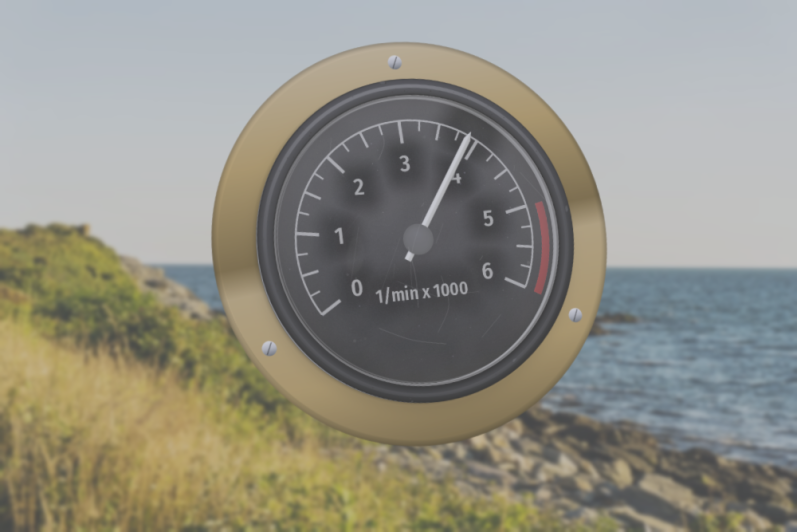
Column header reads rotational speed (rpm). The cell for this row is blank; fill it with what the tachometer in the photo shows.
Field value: 3875 rpm
